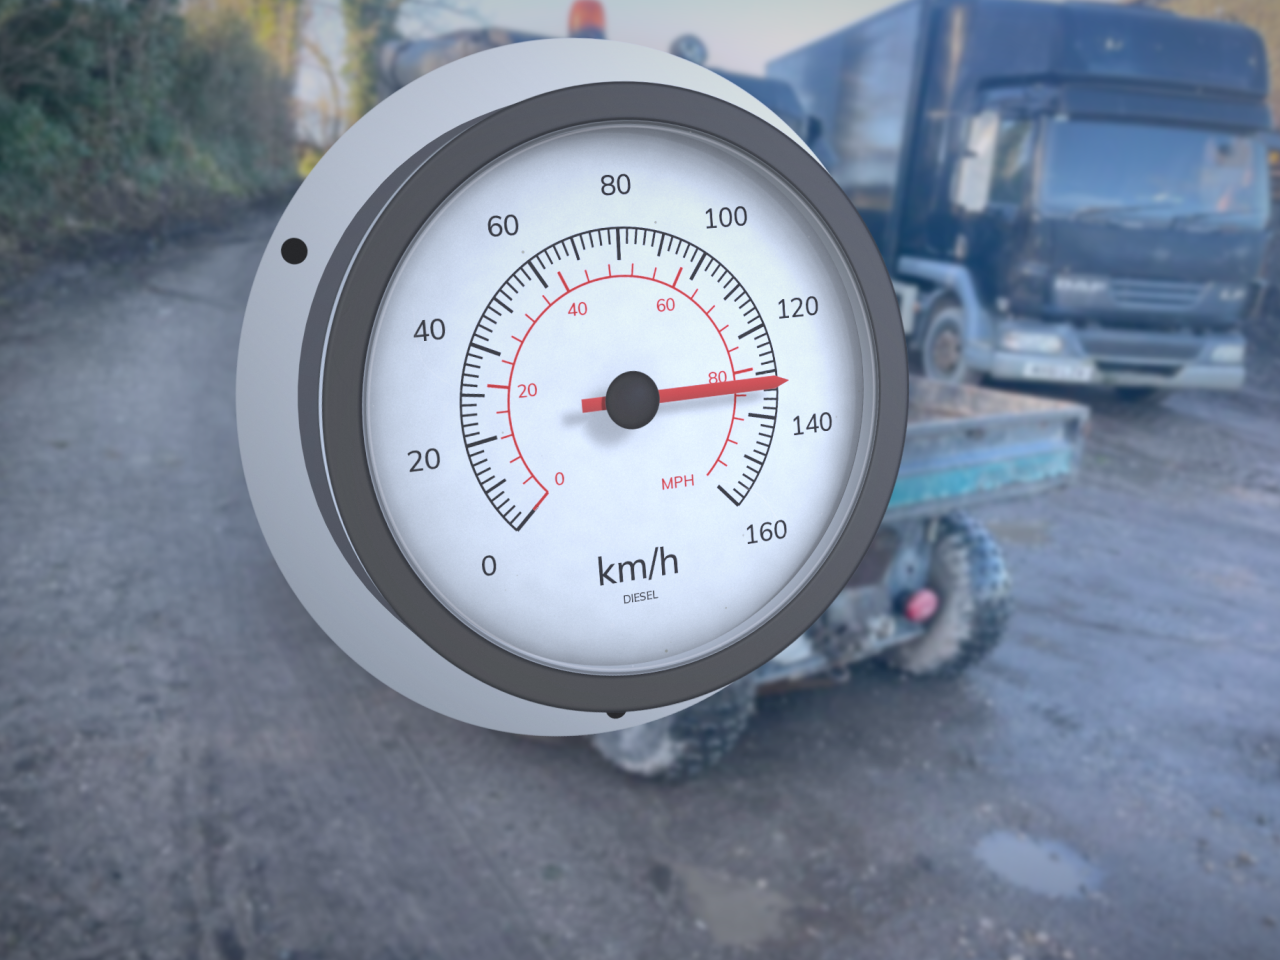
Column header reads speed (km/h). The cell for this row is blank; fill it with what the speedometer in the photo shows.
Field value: 132 km/h
